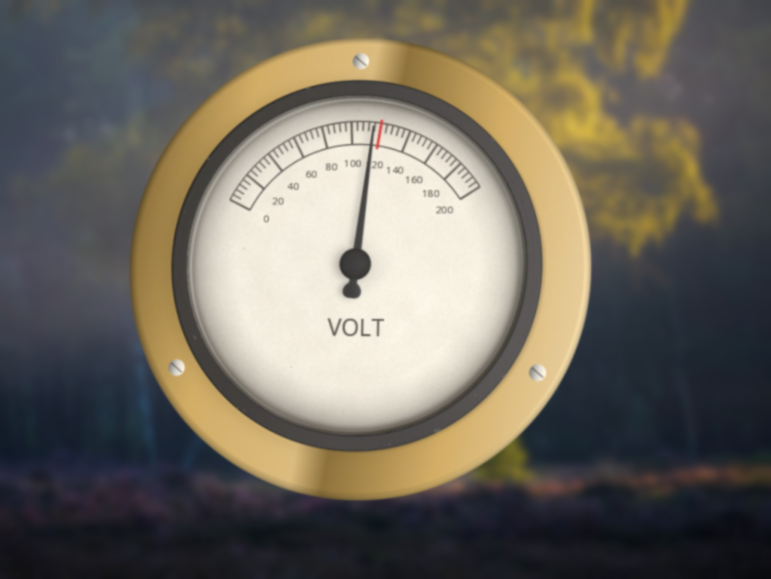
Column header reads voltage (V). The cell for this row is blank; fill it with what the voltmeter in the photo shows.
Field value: 116 V
